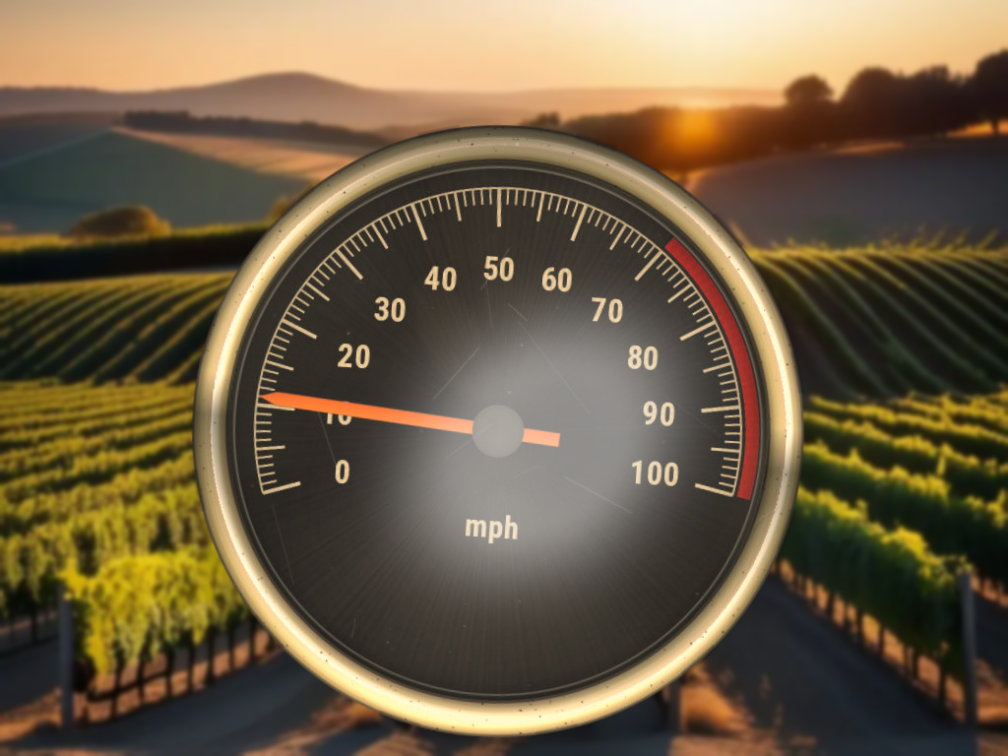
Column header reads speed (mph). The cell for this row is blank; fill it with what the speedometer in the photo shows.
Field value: 11 mph
